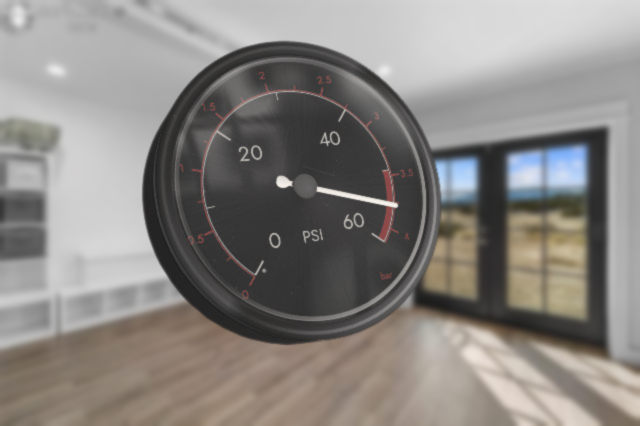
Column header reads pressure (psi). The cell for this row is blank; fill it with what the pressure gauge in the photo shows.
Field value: 55 psi
